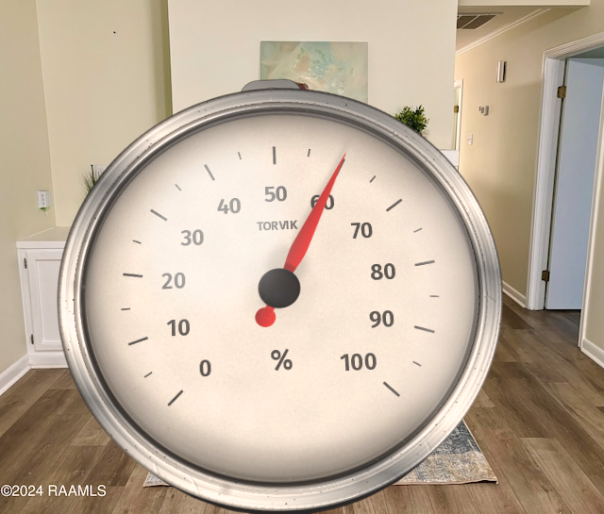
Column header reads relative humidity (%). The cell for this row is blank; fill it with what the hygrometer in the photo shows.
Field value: 60 %
